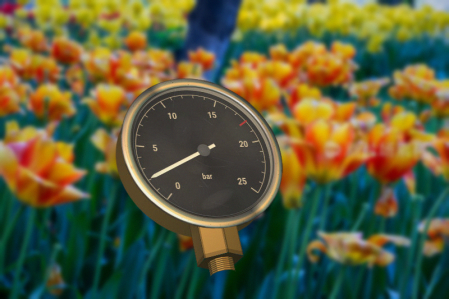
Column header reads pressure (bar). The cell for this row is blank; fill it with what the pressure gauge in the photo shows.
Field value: 2 bar
